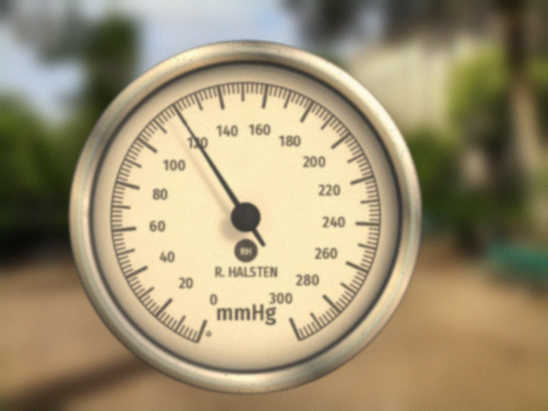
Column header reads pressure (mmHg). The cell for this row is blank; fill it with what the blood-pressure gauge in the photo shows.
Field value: 120 mmHg
